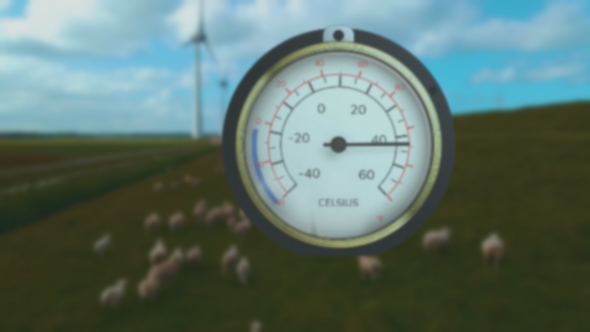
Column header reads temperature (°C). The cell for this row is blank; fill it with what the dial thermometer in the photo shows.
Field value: 42.5 °C
